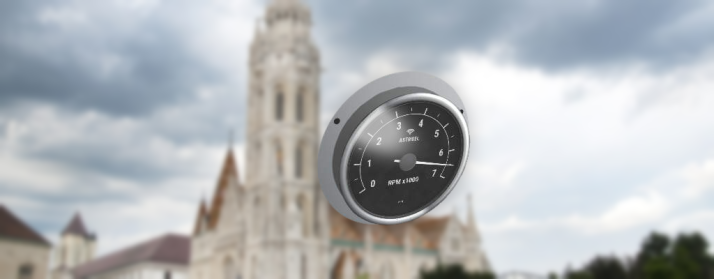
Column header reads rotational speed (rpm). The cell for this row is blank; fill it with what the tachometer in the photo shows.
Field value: 6500 rpm
